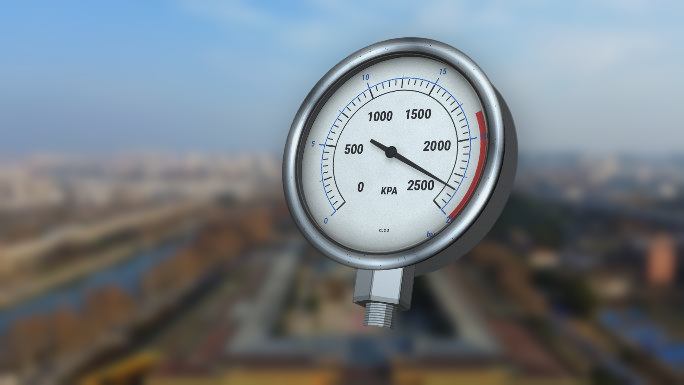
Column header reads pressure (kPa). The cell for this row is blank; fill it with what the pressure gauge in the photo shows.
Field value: 2350 kPa
